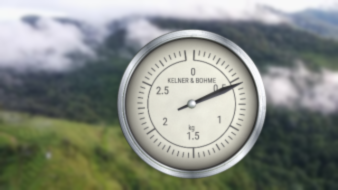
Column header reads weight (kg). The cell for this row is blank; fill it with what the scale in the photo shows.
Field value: 0.55 kg
